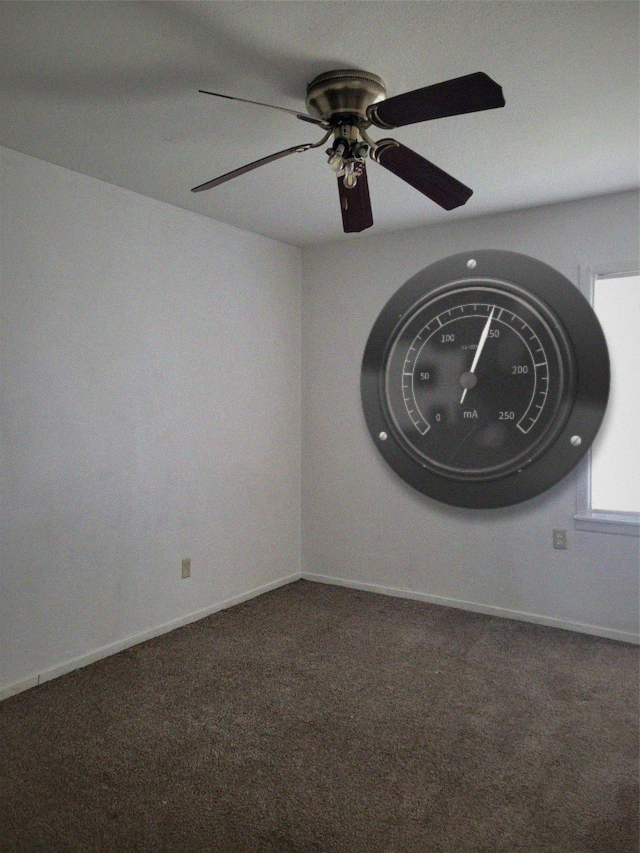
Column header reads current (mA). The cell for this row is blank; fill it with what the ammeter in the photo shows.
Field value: 145 mA
